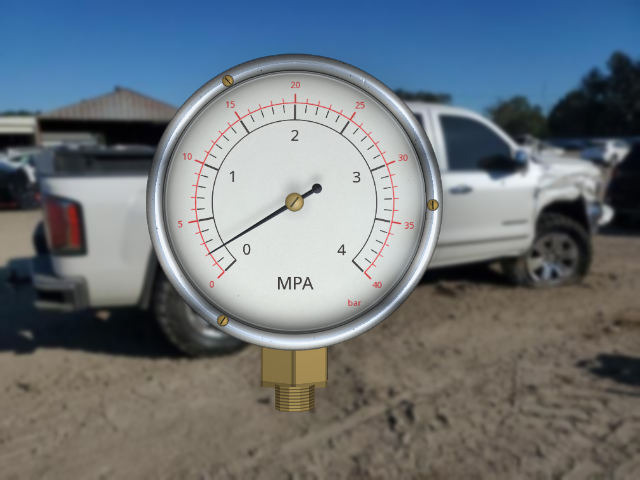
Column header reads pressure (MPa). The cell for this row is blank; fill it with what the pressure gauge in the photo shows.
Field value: 0.2 MPa
